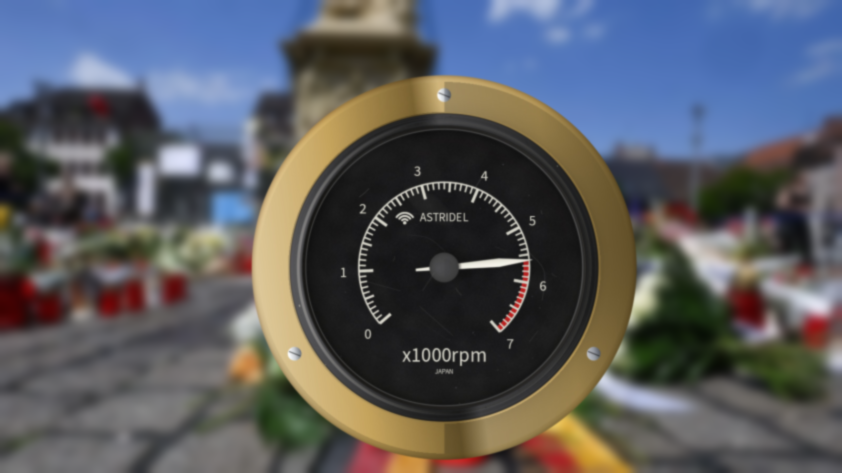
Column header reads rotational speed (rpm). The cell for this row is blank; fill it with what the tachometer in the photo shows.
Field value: 5600 rpm
